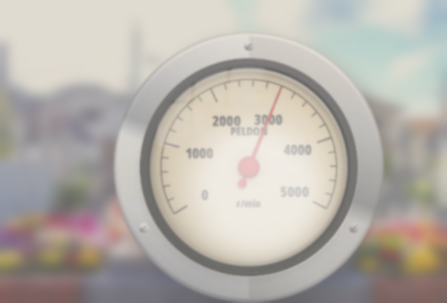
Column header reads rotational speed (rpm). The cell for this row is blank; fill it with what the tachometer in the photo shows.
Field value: 3000 rpm
